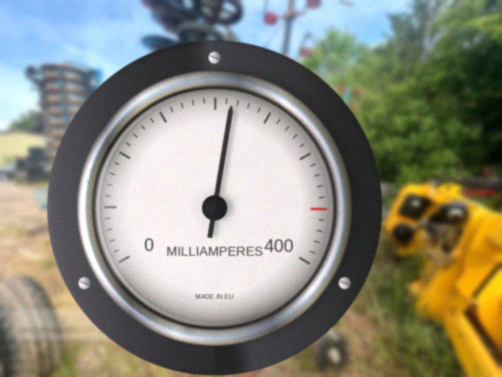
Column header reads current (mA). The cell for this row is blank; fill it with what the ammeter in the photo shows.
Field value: 215 mA
